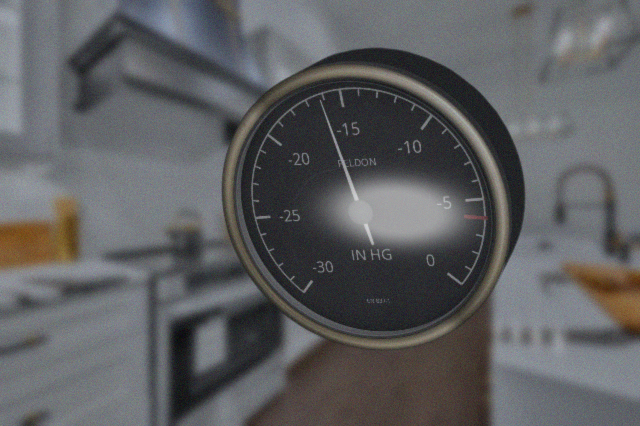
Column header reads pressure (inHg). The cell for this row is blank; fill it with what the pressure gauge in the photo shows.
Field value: -16 inHg
